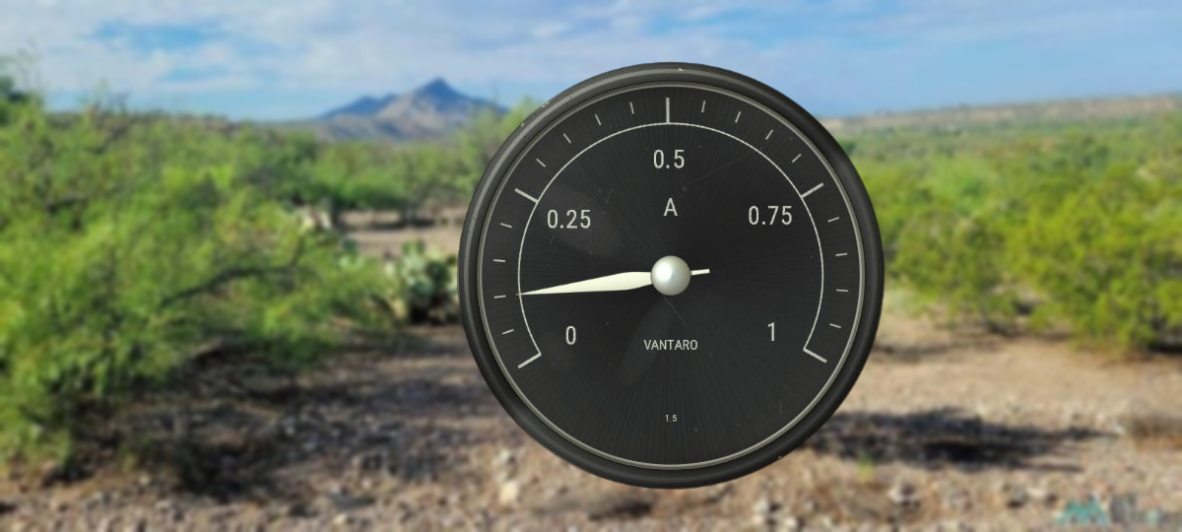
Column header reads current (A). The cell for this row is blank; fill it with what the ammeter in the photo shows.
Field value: 0.1 A
